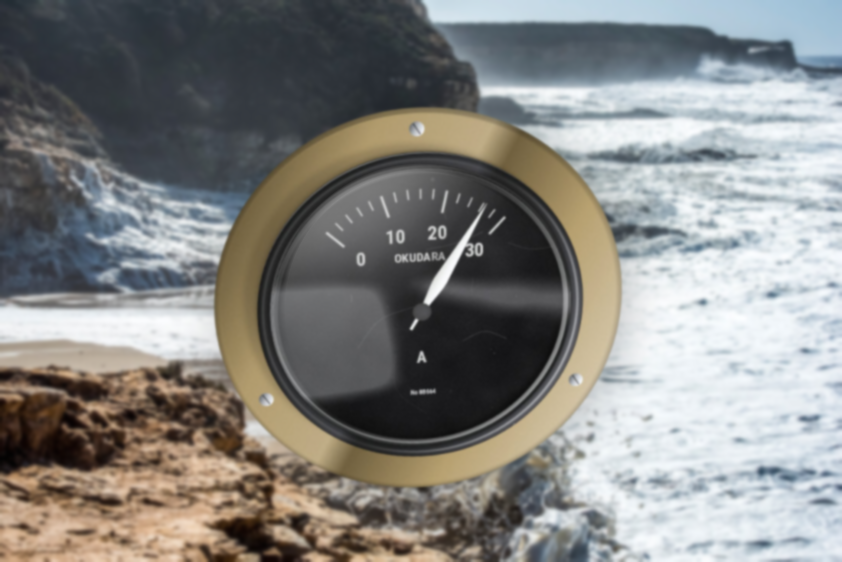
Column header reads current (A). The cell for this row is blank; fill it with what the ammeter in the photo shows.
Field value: 26 A
